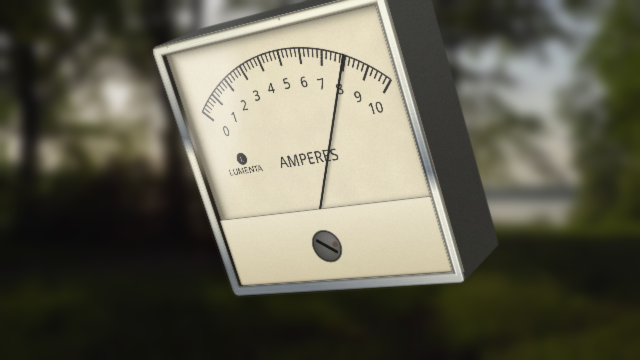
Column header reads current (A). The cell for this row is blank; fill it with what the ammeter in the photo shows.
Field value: 8 A
